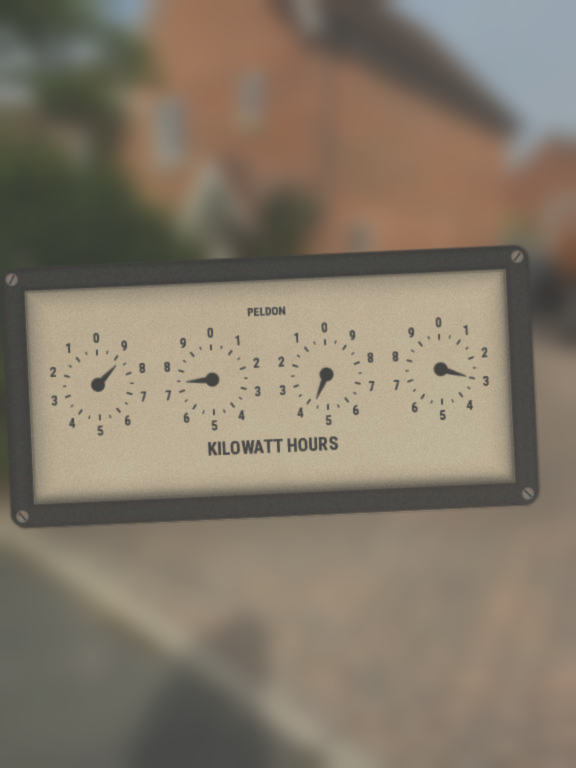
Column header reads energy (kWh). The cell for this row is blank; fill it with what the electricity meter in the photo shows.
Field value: 8743 kWh
